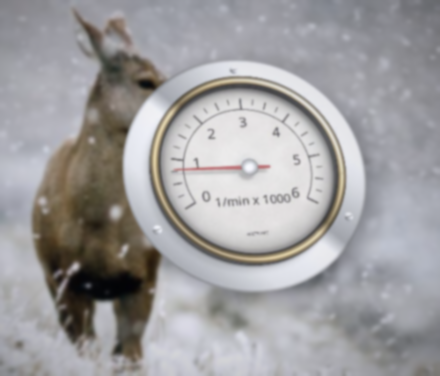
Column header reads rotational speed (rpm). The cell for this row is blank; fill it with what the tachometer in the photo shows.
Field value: 750 rpm
